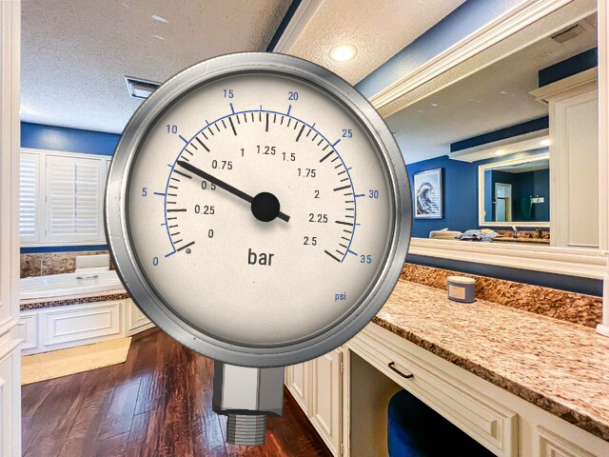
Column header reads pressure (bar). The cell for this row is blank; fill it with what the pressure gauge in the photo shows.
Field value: 0.55 bar
